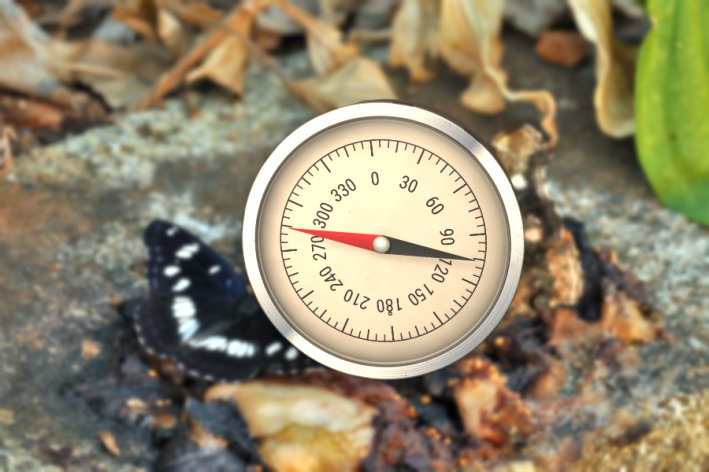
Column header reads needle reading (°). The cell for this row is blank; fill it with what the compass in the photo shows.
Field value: 285 °
